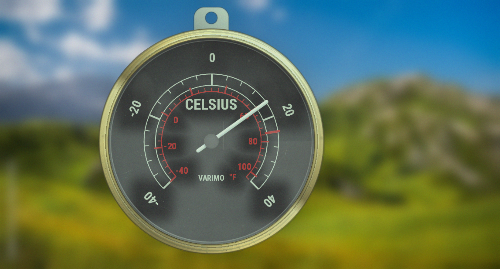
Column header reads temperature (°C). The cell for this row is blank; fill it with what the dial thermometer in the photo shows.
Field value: 16 °C
